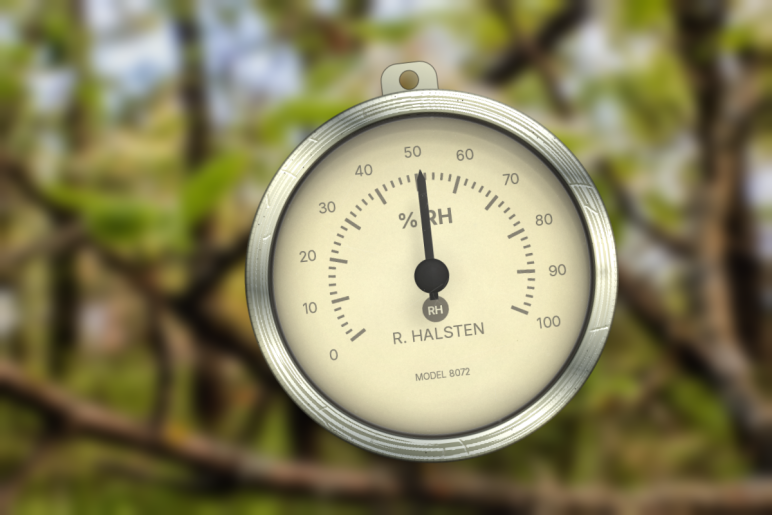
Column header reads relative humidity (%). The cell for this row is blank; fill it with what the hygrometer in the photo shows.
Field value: 51 %
